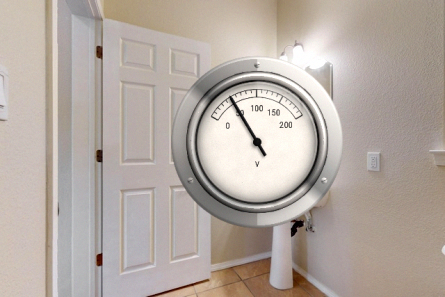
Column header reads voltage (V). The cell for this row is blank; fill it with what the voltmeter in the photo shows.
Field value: 50 V
